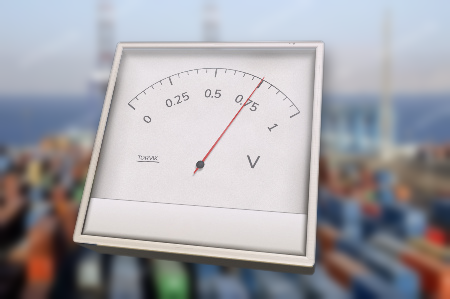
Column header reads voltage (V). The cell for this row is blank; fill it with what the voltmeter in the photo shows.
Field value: 0.75 V
